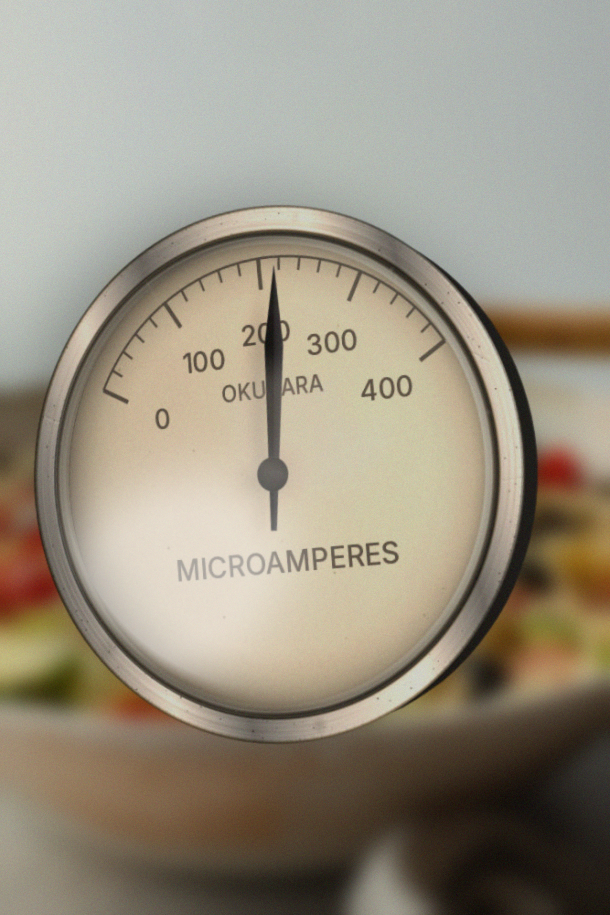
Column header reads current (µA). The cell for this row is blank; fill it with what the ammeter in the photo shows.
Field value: 220 µA
